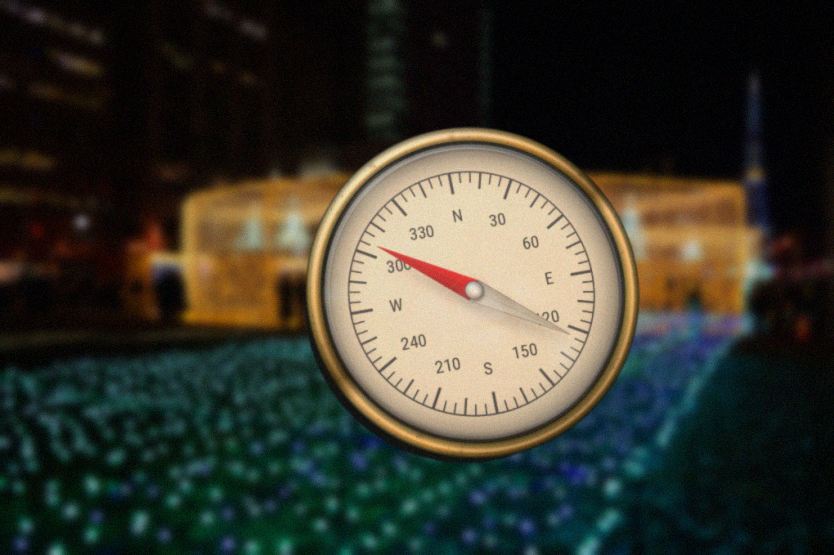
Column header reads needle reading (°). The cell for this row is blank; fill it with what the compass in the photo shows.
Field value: 305 °
